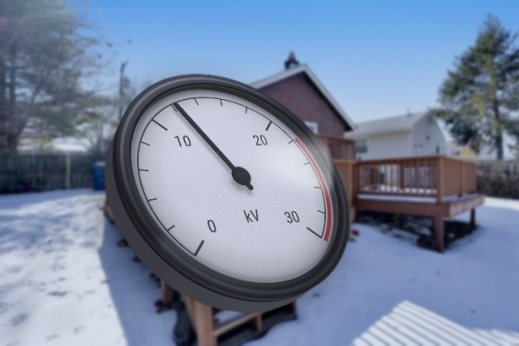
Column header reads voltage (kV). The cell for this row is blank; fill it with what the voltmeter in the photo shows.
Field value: 12 kV
